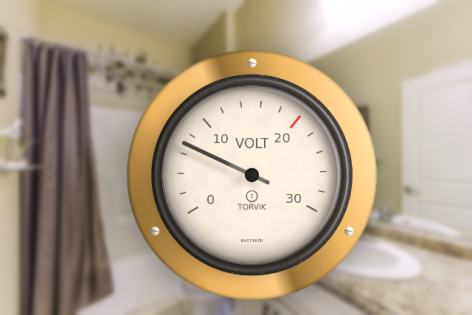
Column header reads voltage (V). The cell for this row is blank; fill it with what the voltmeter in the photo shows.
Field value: 7 V
